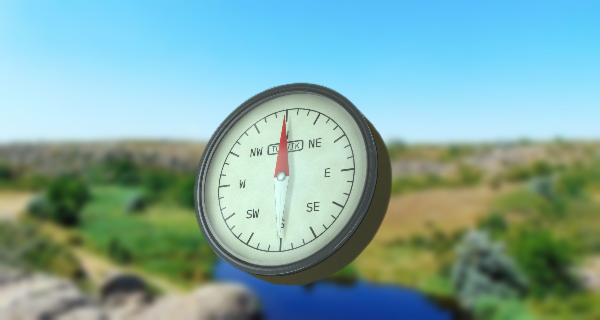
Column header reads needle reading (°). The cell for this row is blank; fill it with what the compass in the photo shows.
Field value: 0 °
